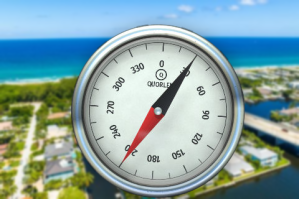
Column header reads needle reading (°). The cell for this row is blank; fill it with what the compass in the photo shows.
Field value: 210 °
